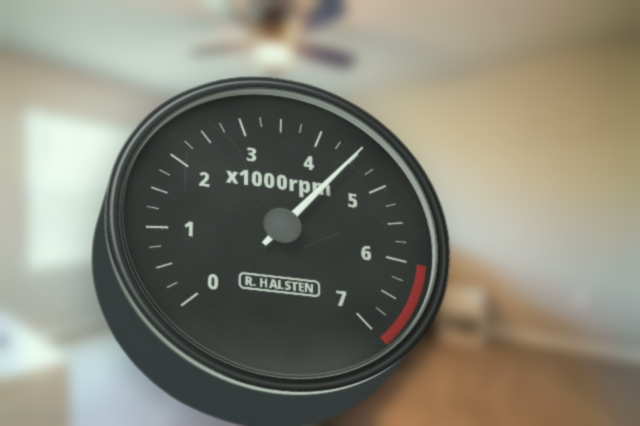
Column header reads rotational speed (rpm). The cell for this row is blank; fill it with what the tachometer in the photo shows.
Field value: 4500 rpm
